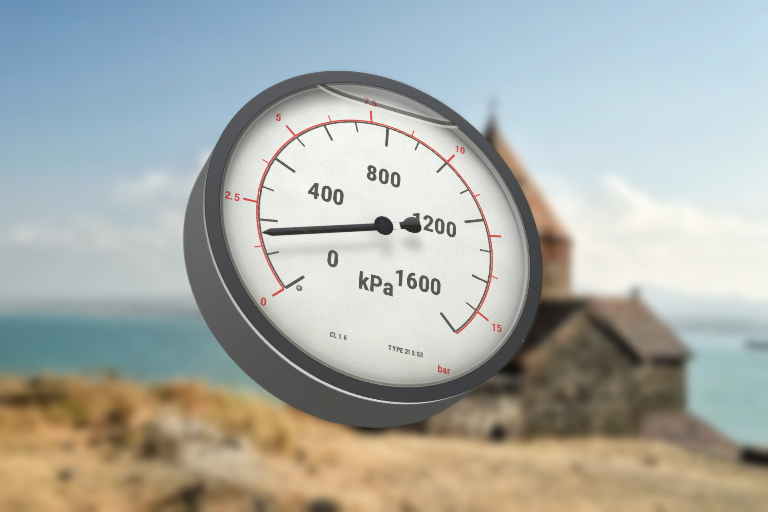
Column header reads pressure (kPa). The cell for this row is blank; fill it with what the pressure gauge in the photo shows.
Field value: 150 kPa
